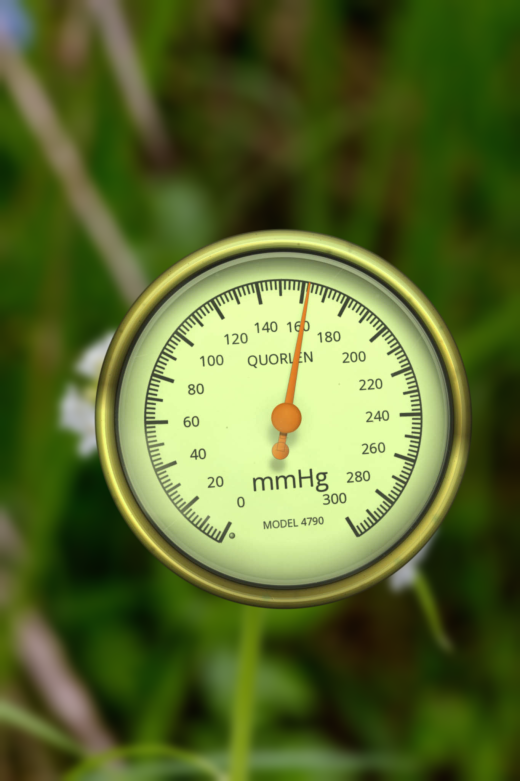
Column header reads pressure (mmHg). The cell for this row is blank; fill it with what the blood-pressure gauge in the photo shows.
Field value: 162 mmHg
